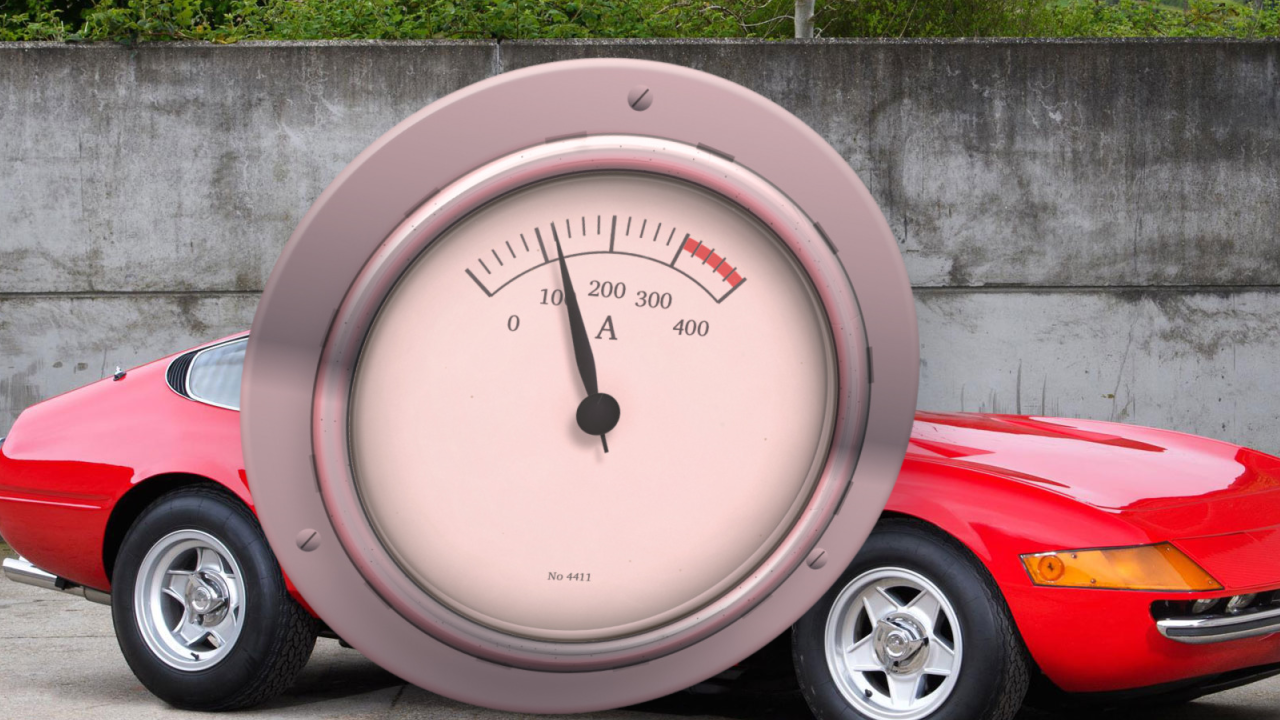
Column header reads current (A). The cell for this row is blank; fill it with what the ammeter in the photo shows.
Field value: 120 A
